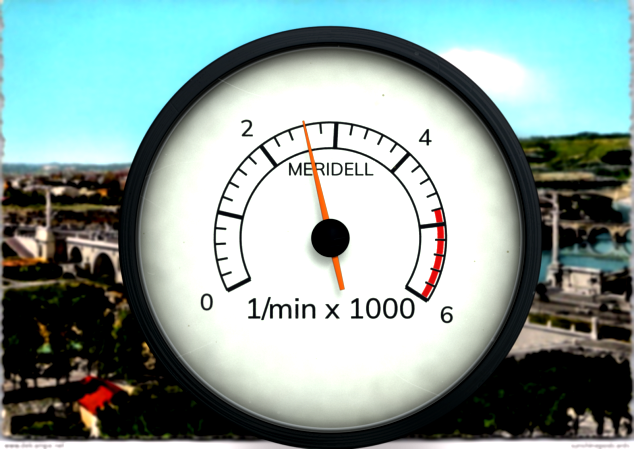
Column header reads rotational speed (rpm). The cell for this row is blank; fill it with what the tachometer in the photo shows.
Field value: 2600 rpm
